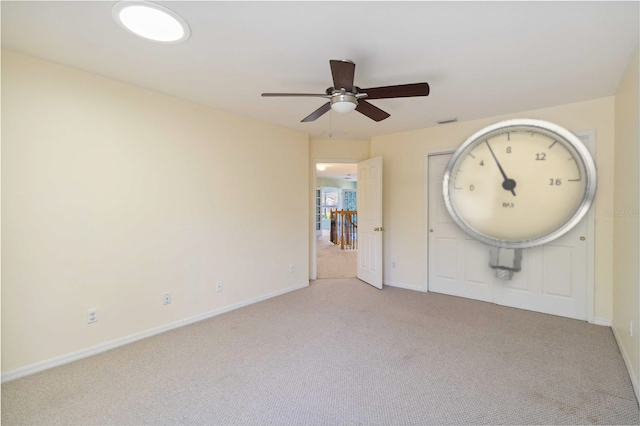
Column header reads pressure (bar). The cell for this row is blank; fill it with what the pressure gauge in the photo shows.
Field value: 6 bar
